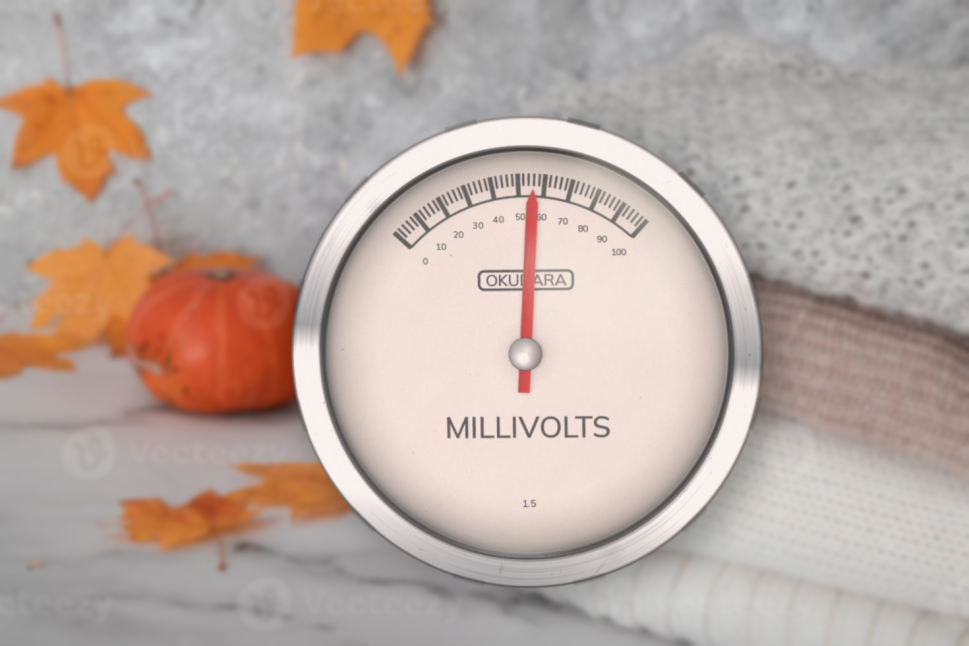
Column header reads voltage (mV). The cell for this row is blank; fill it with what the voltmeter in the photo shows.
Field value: 56 mV
